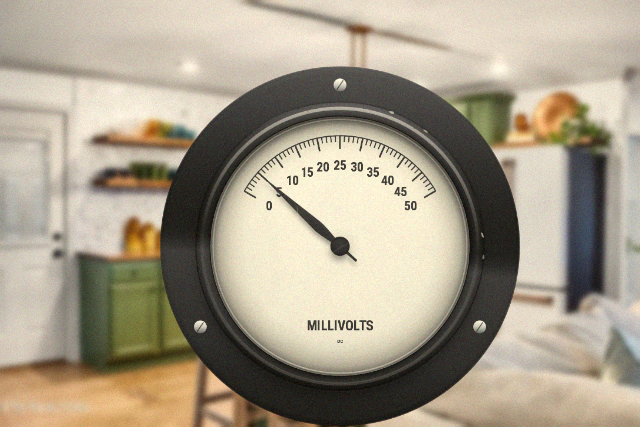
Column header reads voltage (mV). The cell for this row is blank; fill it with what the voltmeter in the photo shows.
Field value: 5 mV
